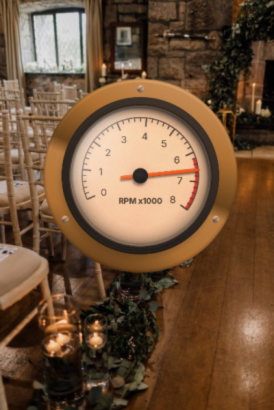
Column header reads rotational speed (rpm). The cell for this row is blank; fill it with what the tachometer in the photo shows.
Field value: 6600 rpm
